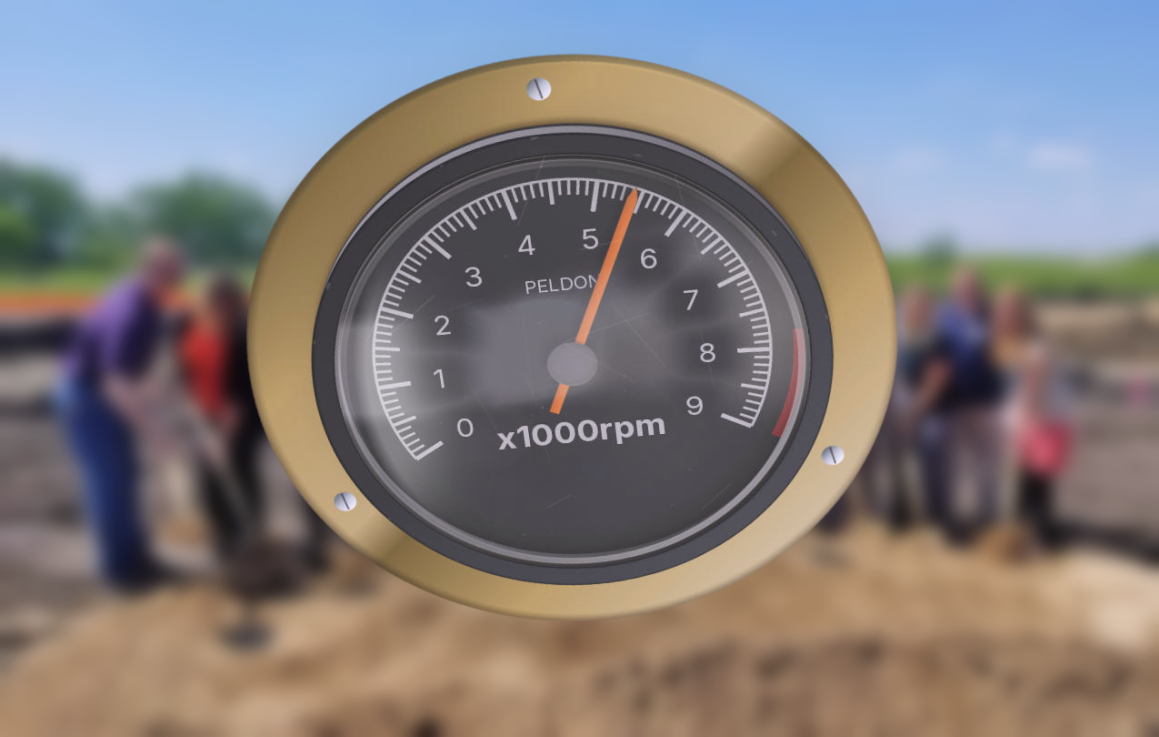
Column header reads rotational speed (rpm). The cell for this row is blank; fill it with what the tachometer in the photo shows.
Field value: 5400 rpm
